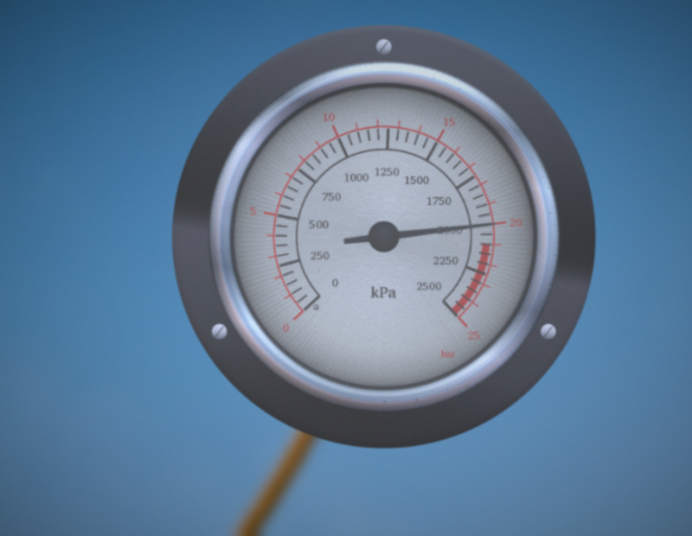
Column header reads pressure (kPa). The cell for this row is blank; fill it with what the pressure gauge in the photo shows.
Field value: 2000 kPa
